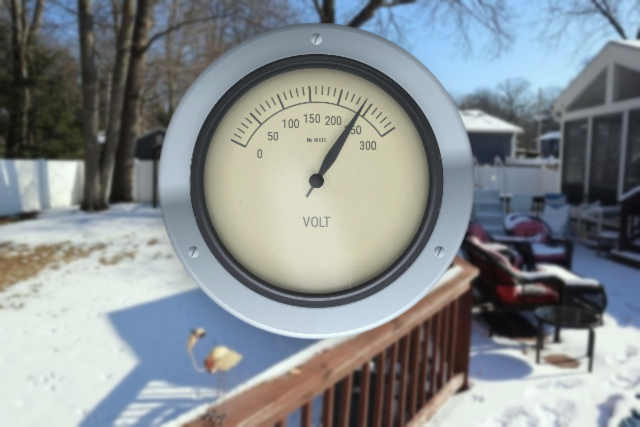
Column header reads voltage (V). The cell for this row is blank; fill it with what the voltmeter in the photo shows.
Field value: 240 V
